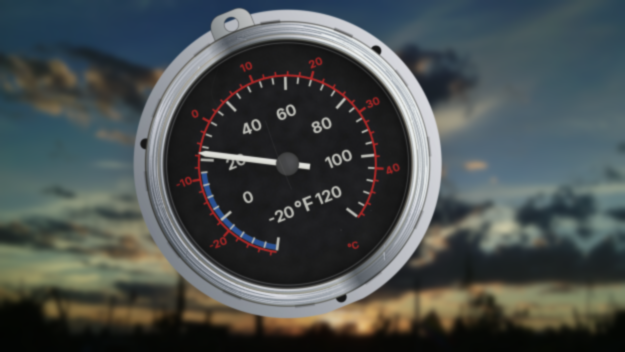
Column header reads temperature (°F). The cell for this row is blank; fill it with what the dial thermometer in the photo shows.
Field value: 22 °F
